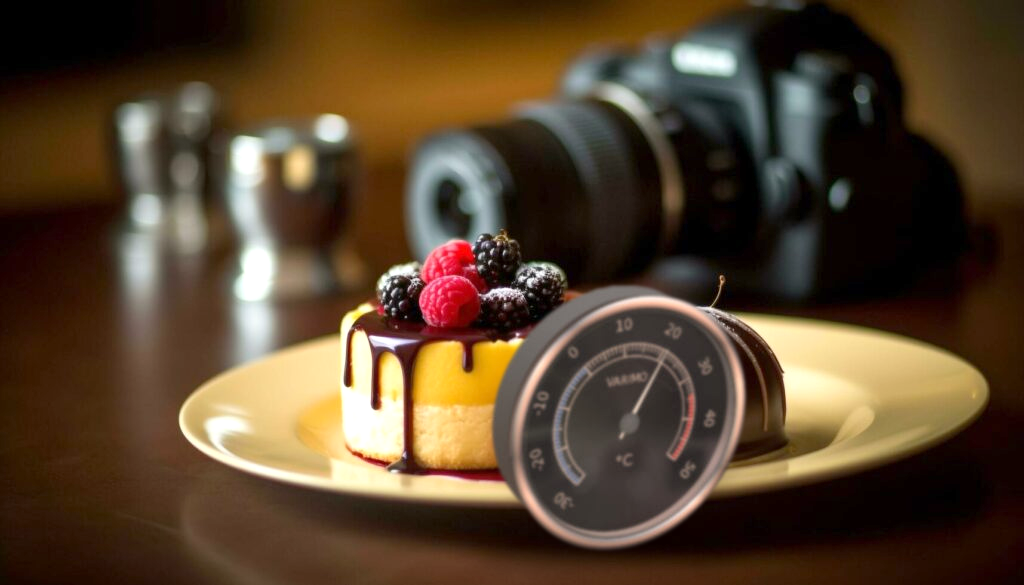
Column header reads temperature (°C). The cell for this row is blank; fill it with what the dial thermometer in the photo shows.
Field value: 20 °C
